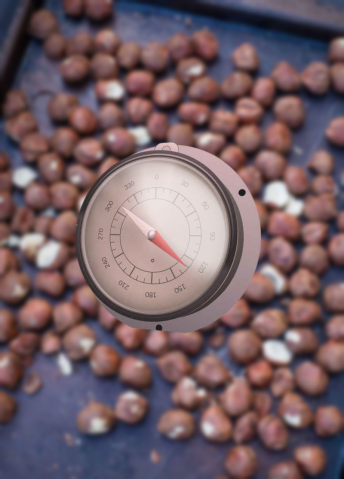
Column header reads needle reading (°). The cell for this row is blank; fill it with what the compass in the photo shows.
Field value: 130 °
